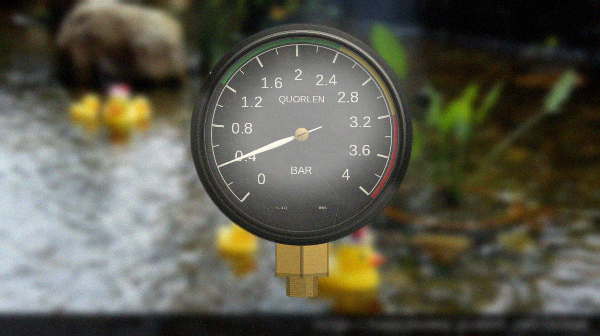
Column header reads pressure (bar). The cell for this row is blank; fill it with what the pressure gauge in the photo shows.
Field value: 0.4 bar
